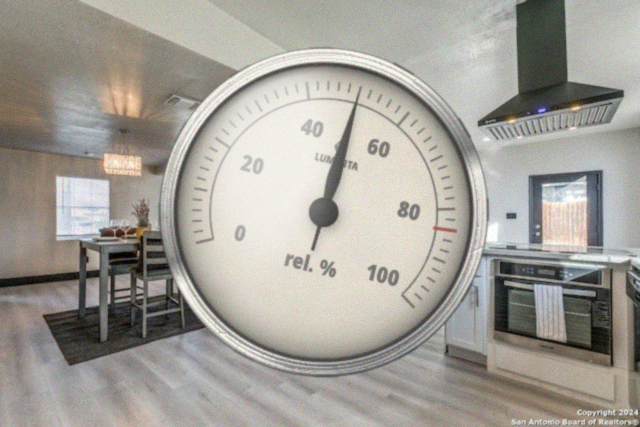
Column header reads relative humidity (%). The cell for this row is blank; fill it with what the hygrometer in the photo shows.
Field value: 50 %
